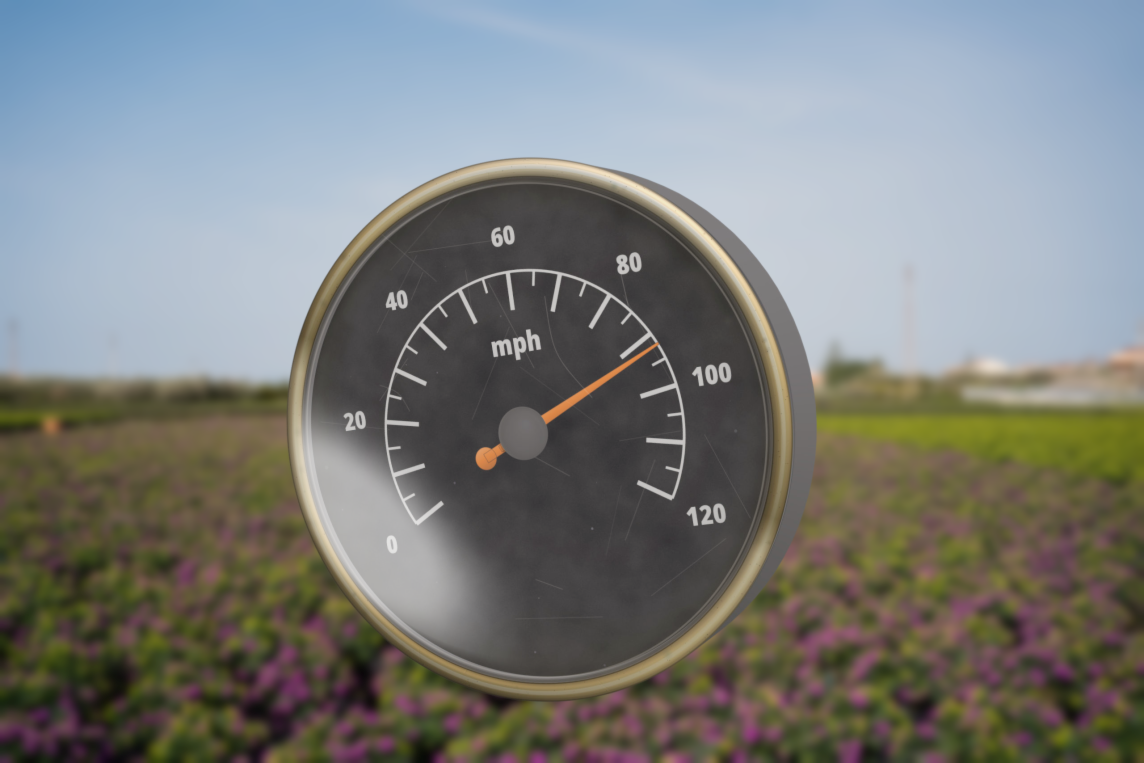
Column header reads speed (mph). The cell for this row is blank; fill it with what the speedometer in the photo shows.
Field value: 92.5 mph
